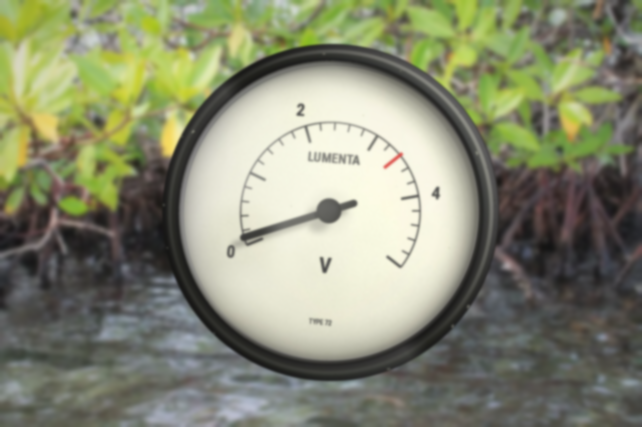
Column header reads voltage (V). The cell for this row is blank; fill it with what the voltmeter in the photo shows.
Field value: 0.1 V
